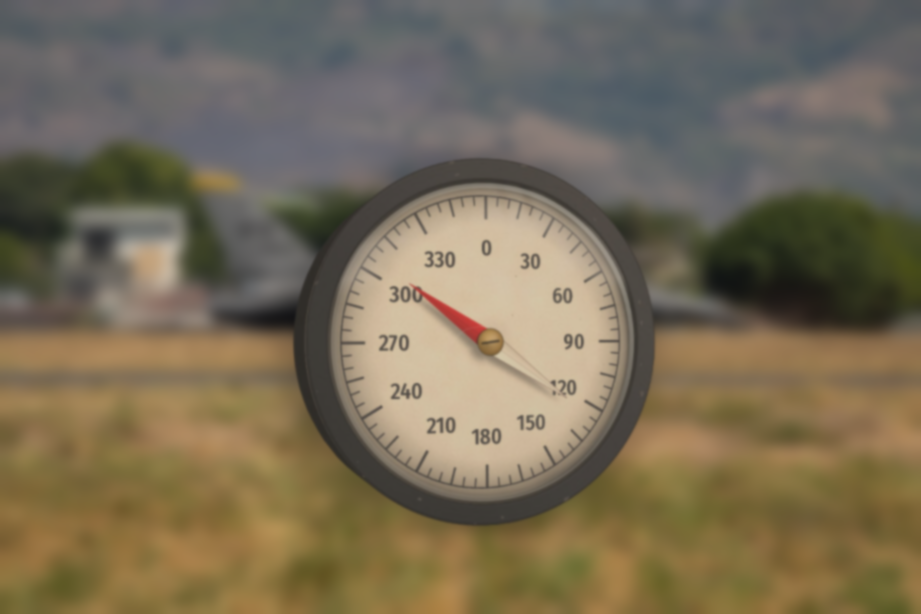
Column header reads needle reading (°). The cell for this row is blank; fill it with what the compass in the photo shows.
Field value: 305 °
